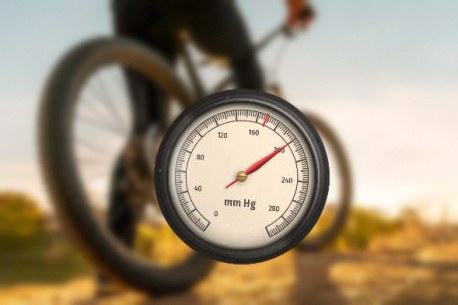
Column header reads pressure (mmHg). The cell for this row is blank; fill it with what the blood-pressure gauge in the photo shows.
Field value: 200 mmHg
